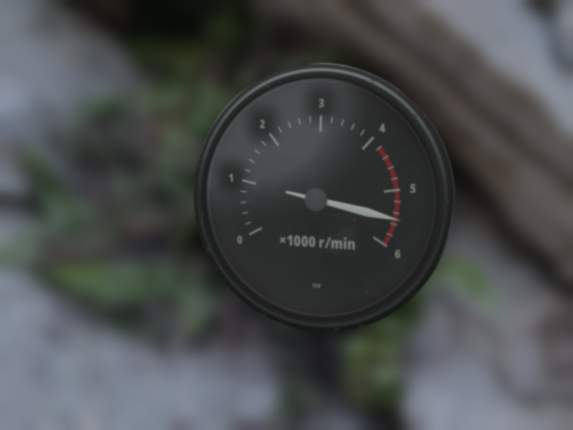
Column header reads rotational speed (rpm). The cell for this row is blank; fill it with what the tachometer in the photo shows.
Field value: 5500 rpm
